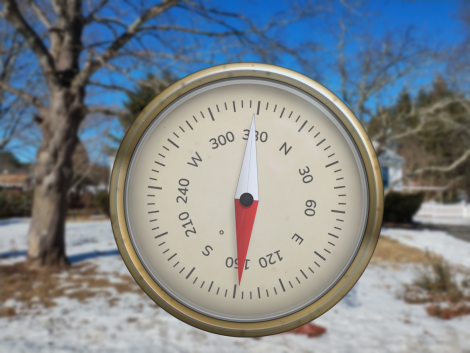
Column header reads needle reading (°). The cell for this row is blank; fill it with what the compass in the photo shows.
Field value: 147.5 °
